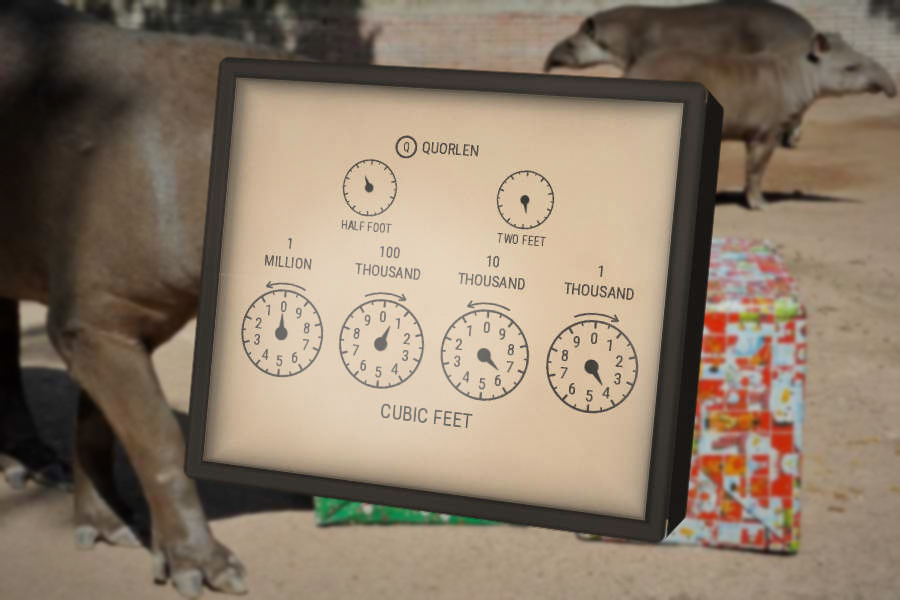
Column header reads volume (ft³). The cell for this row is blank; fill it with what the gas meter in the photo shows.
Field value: 6400 ft³
